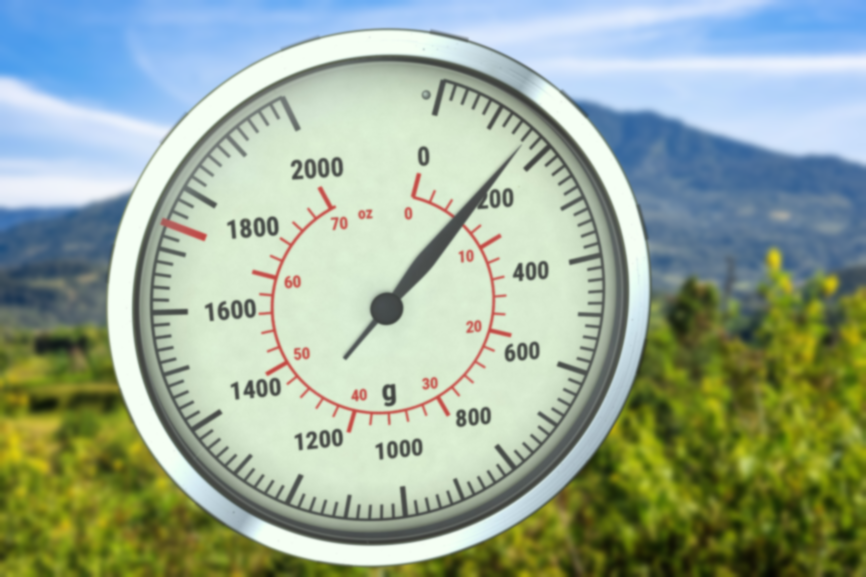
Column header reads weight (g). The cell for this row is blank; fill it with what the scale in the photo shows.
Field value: 160 g
